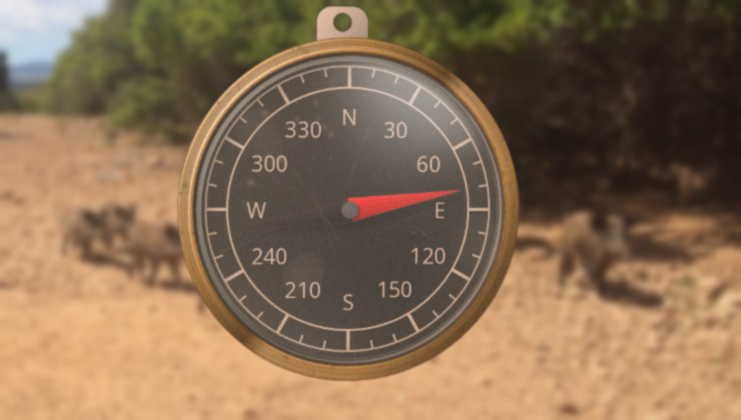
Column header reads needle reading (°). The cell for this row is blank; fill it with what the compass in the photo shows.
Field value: 80 °
